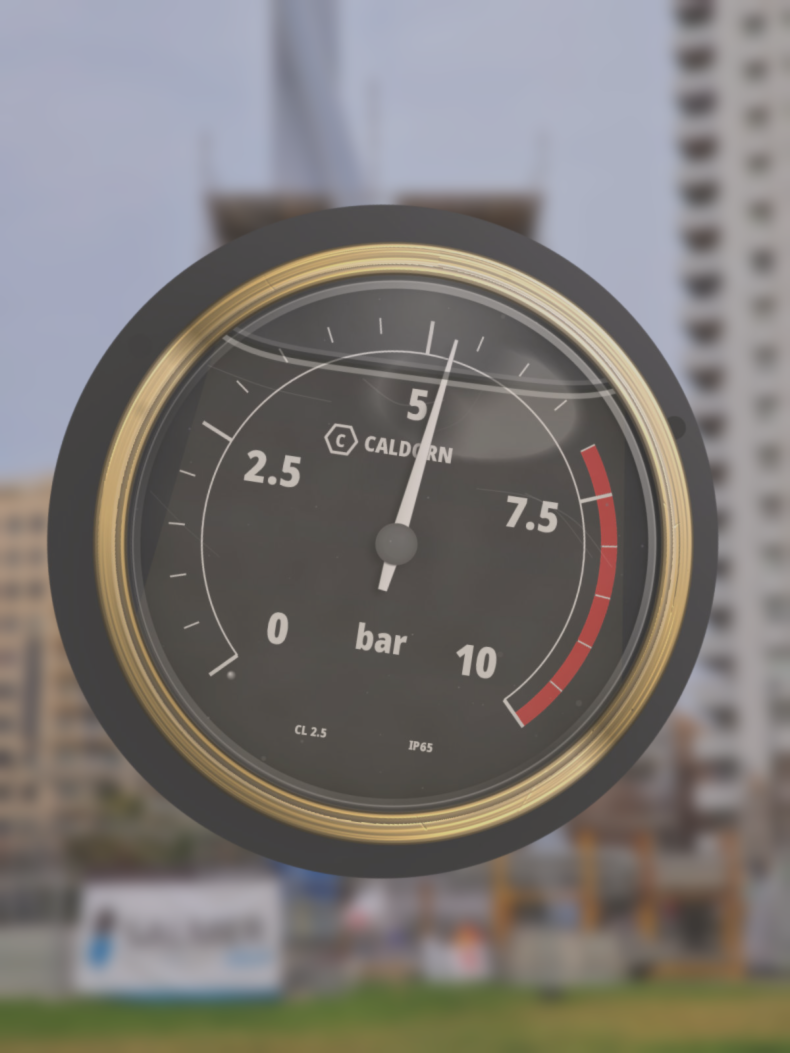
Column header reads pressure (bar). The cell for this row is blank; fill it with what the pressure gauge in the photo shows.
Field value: 5.25 bar
